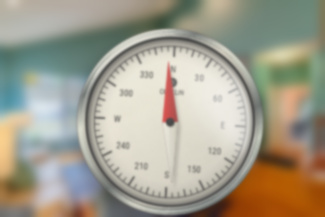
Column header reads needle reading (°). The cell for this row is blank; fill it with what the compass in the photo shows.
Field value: 355 °
